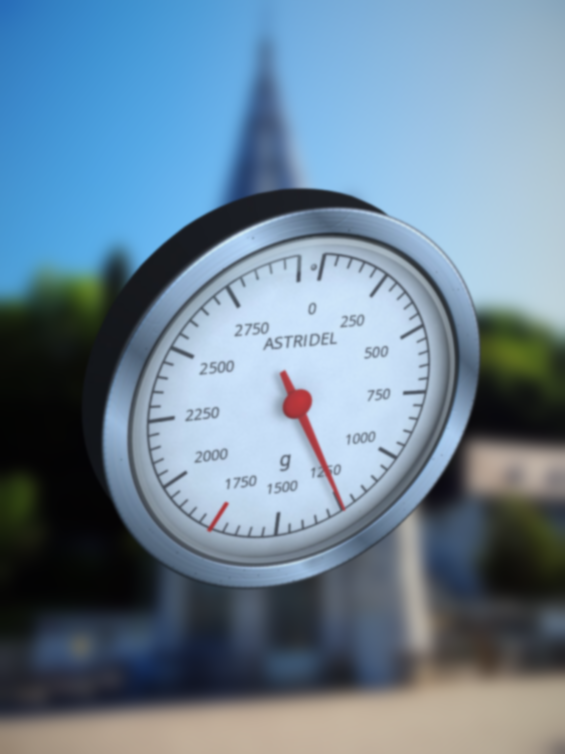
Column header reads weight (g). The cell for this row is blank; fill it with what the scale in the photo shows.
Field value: 1250 g
